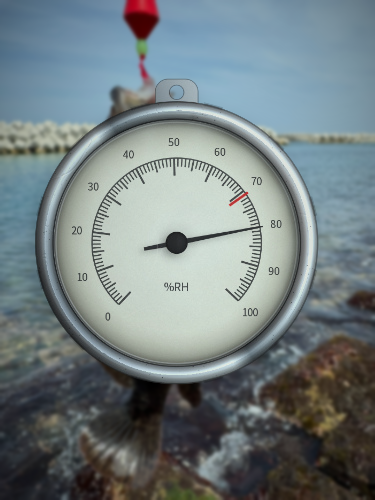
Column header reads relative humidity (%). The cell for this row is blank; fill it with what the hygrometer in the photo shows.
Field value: 80 %
